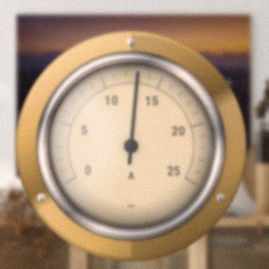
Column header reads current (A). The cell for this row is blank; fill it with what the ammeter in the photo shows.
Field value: 13 A
